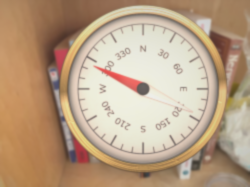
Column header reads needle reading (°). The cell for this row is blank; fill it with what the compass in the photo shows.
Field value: 295 °
